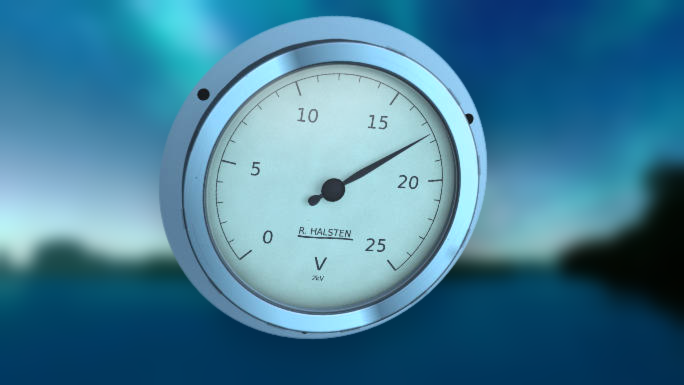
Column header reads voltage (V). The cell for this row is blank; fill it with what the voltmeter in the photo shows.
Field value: 17.5 V
